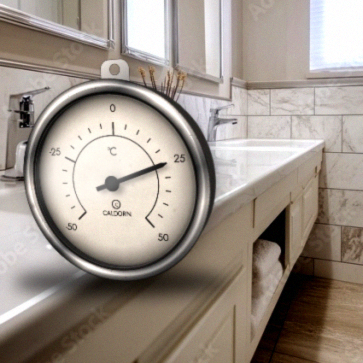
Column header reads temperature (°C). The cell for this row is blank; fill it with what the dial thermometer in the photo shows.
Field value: 25 °C
